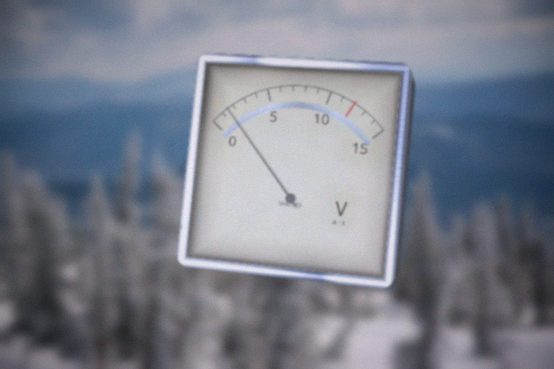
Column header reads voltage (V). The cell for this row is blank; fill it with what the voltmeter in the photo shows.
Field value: 1.5 V
